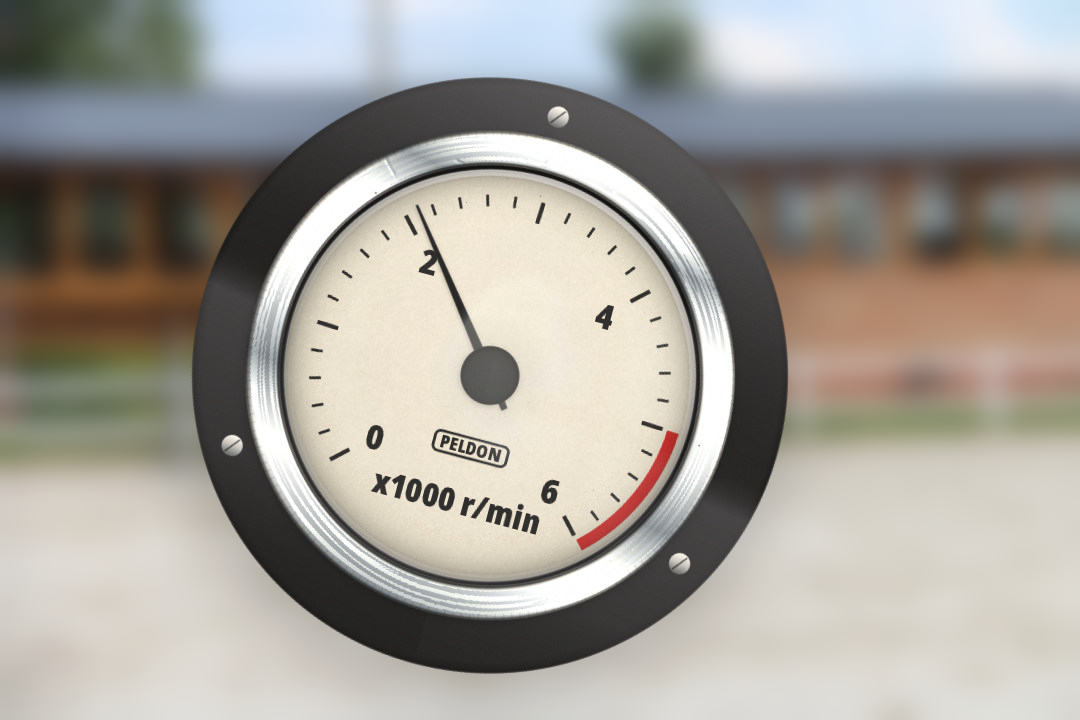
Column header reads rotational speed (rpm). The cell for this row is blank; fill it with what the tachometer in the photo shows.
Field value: 2100 rpm
